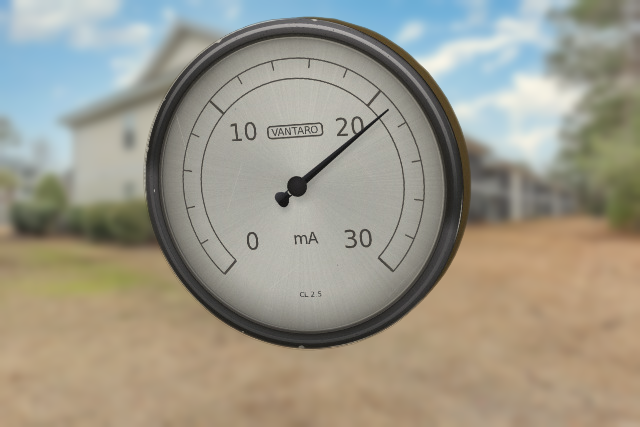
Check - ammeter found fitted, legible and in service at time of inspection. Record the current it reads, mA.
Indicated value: 21 mA
